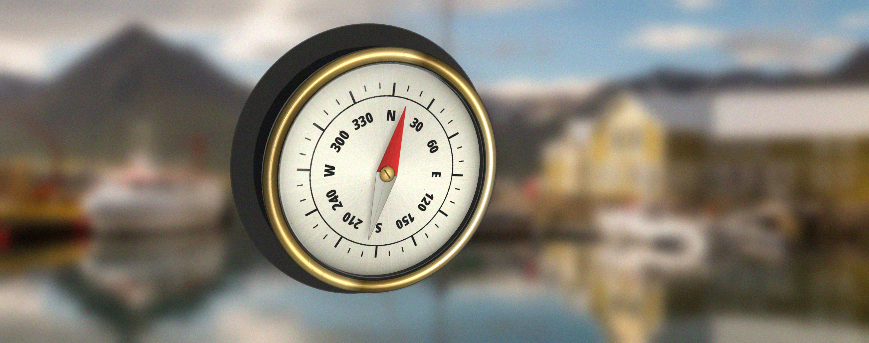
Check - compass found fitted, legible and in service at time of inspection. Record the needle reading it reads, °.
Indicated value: 10 °
